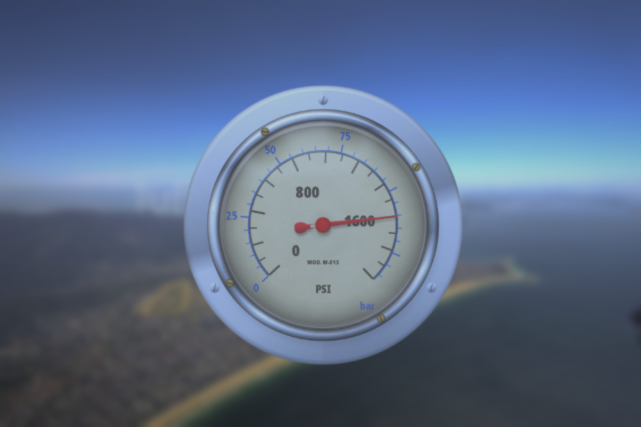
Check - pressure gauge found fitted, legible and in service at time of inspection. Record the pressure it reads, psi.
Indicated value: 1600 psi
